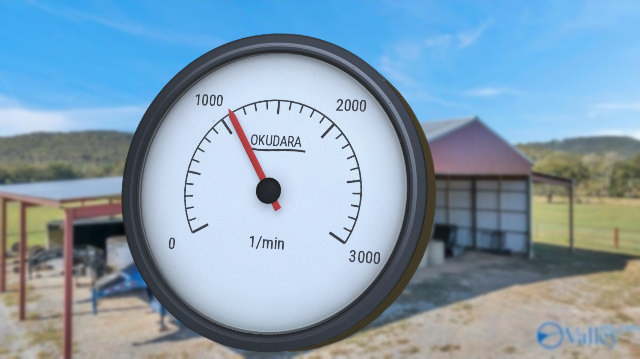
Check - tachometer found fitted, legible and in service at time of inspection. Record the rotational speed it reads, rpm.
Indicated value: 1100 rpm
